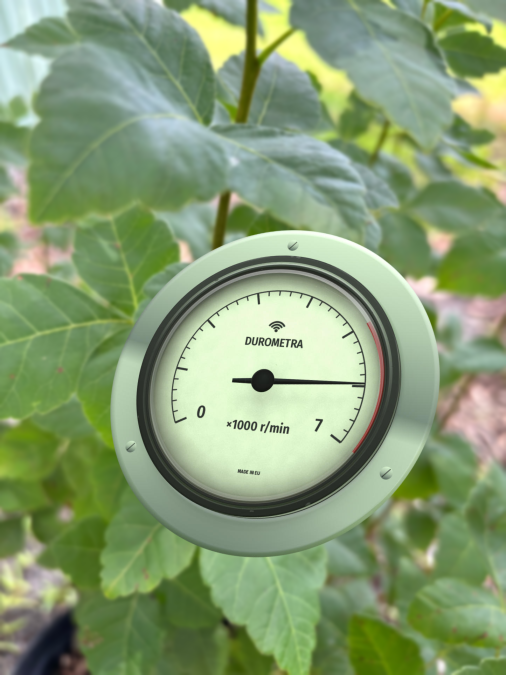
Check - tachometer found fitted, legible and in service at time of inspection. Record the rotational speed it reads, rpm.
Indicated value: 6000 rpm
